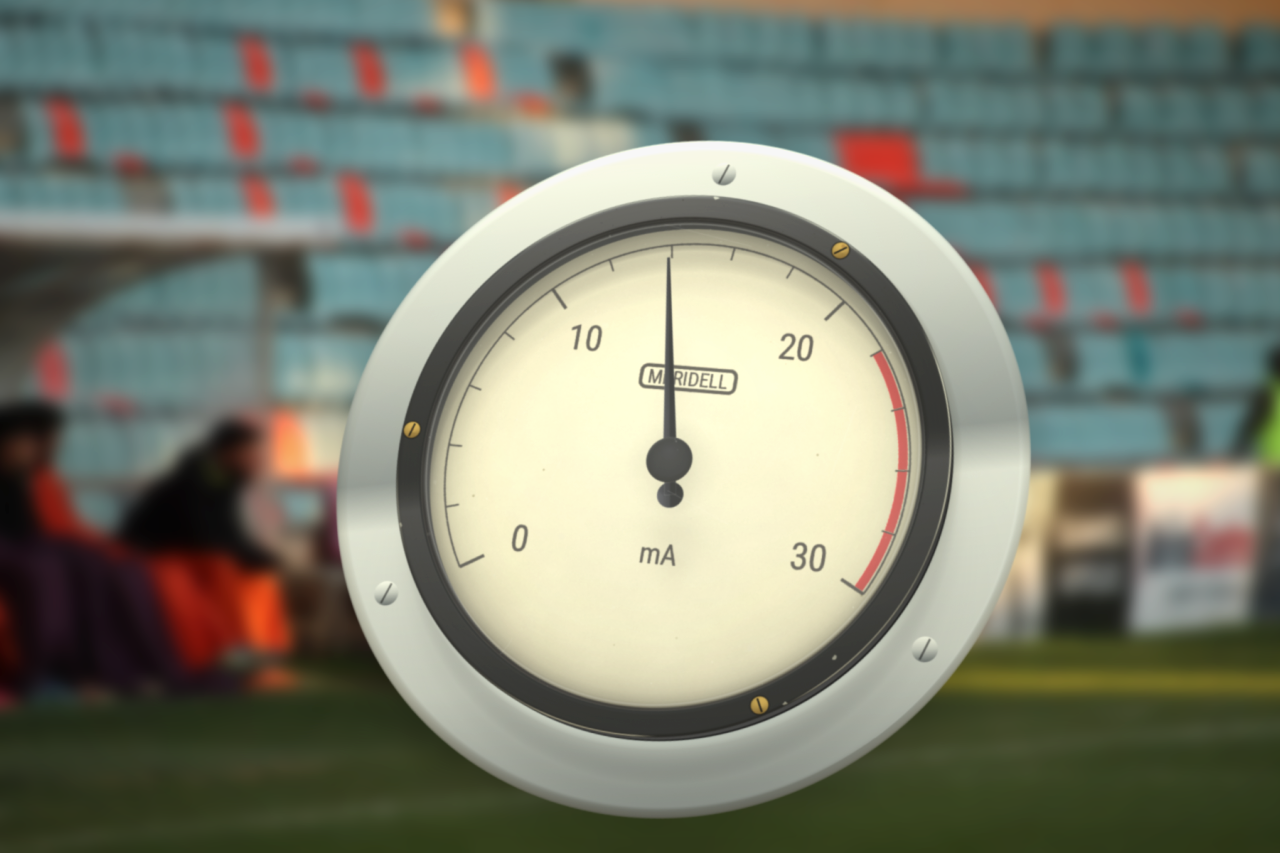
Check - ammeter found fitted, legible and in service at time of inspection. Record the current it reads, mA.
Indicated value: 14 mA
